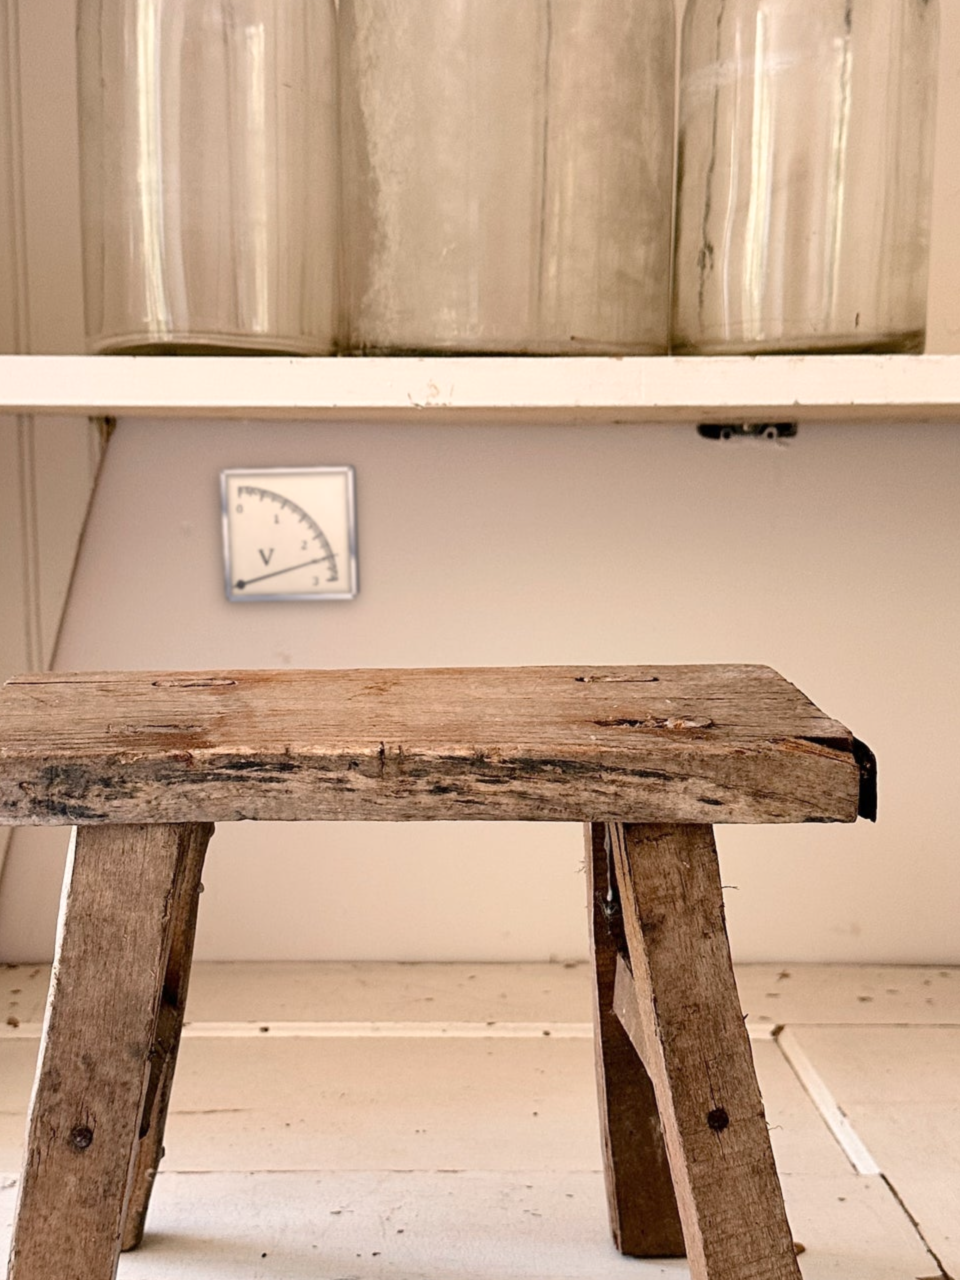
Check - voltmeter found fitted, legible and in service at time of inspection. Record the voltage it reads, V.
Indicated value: 2.5 V
